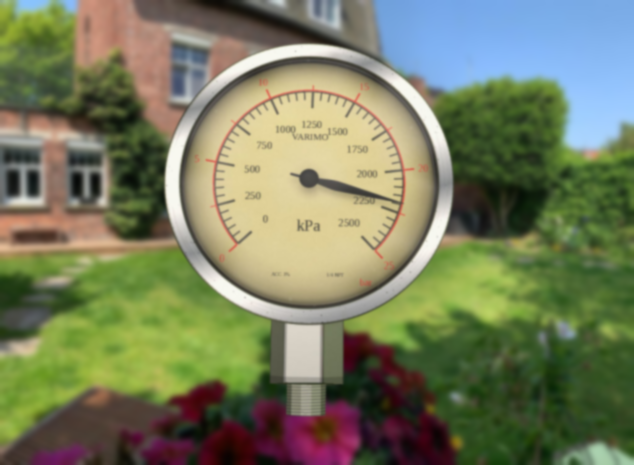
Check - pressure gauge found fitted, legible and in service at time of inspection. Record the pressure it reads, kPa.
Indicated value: 2200 kPa
